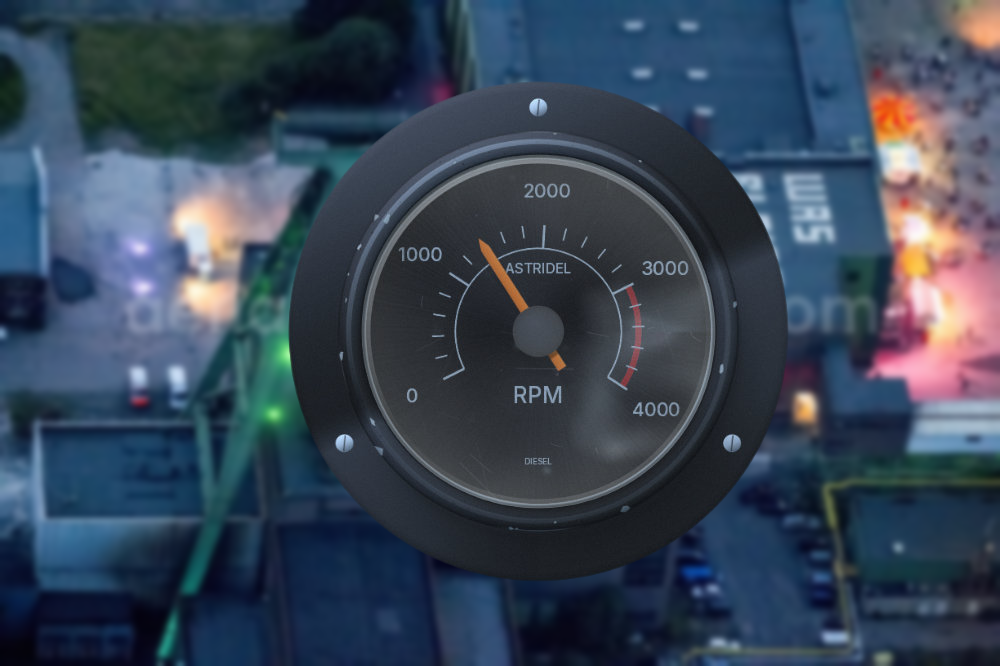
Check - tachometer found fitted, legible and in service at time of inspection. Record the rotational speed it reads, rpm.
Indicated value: 1400 rpm
